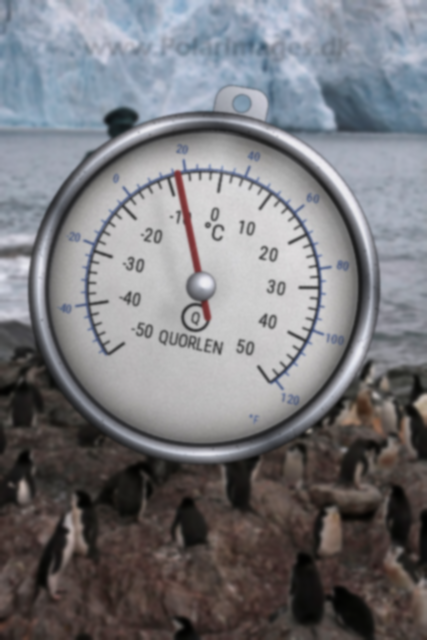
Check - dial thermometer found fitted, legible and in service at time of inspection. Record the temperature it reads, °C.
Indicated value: -8 °C
